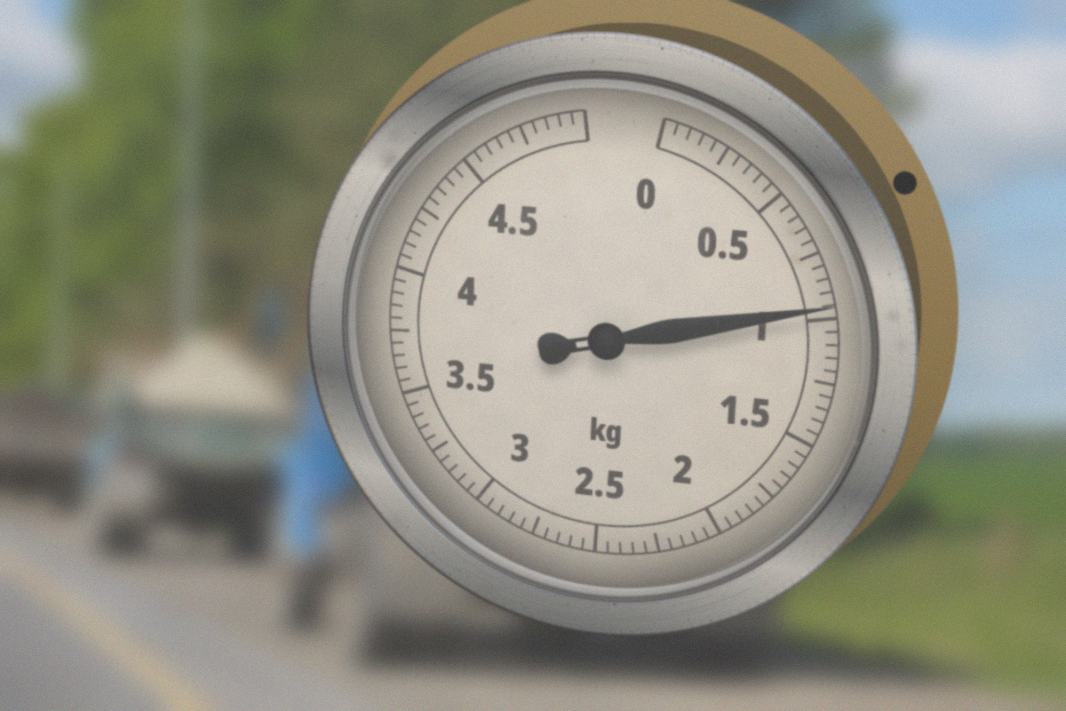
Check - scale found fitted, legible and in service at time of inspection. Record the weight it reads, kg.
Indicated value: 0.95 kg
